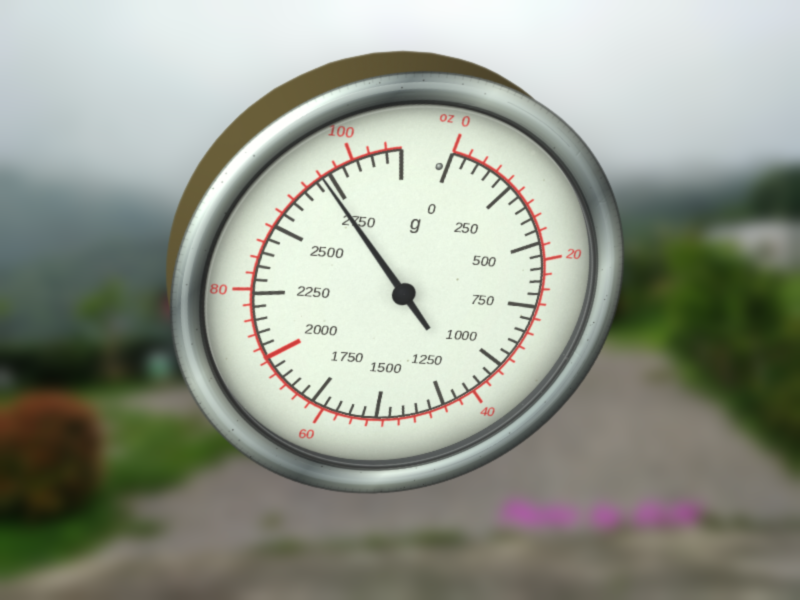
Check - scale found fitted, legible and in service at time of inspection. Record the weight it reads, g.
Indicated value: 2725 g
